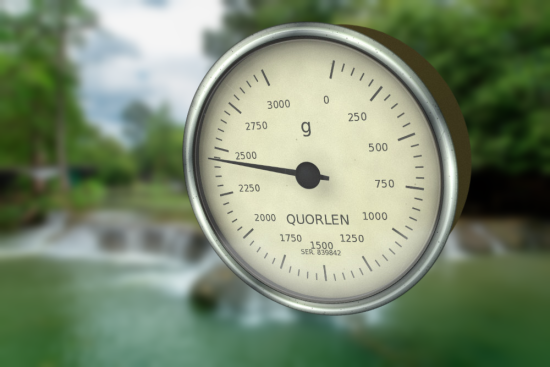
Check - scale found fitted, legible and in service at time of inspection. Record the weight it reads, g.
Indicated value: 2450 g
